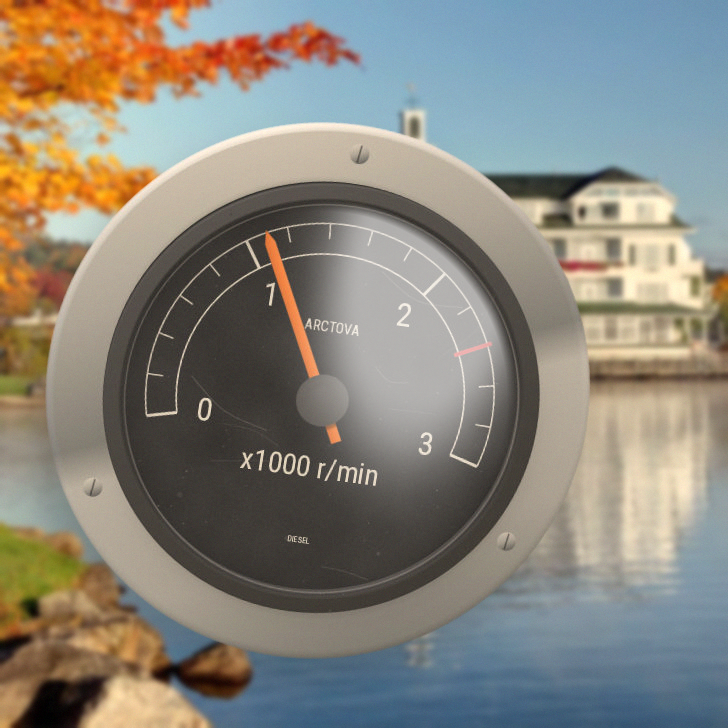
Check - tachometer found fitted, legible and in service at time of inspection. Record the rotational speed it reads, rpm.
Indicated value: 1100 rpm
